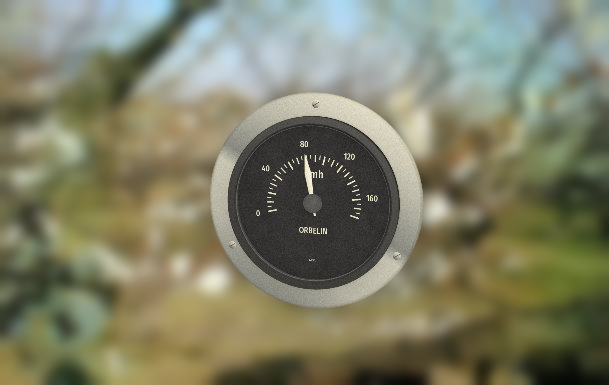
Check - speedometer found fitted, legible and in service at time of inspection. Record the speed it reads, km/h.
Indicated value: 80 km/h
